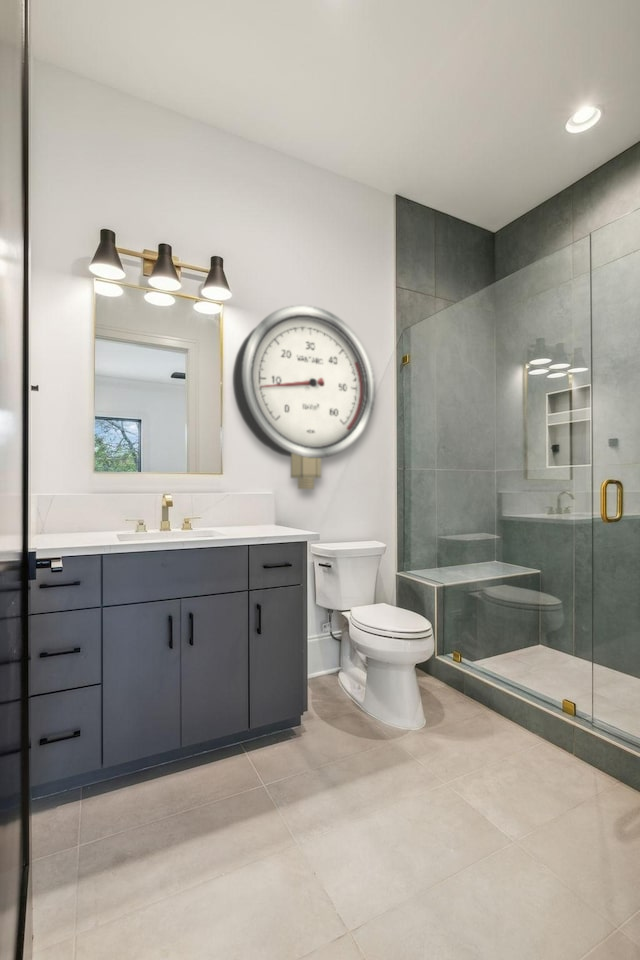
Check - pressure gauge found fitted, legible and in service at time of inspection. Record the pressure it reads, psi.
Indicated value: 8 psi
